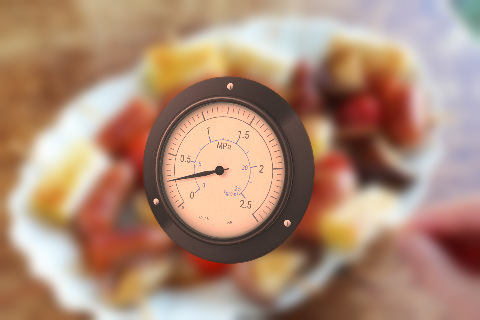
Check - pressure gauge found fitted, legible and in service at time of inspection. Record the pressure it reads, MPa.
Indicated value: 0.25 MPa
